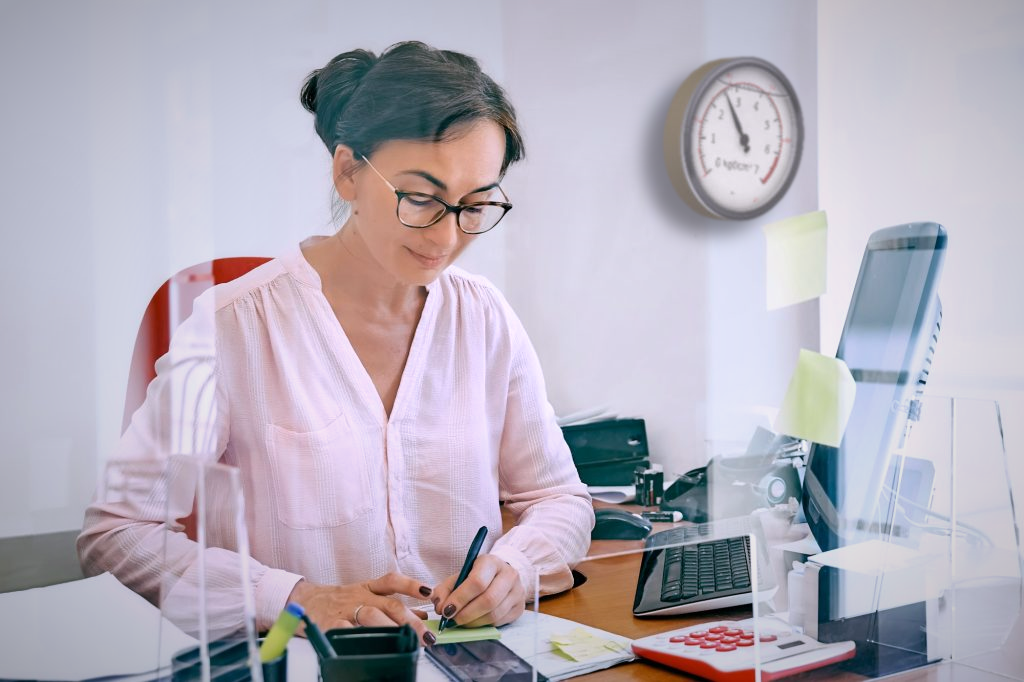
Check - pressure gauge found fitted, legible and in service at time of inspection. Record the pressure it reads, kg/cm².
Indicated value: 2.5 kg/cm²
